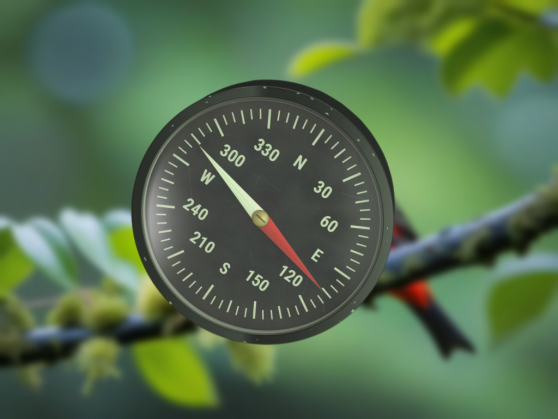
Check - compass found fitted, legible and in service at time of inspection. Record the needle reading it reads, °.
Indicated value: 105 °
